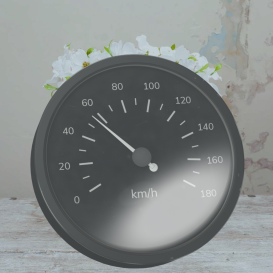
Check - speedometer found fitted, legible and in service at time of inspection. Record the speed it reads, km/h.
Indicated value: 55 km/h
